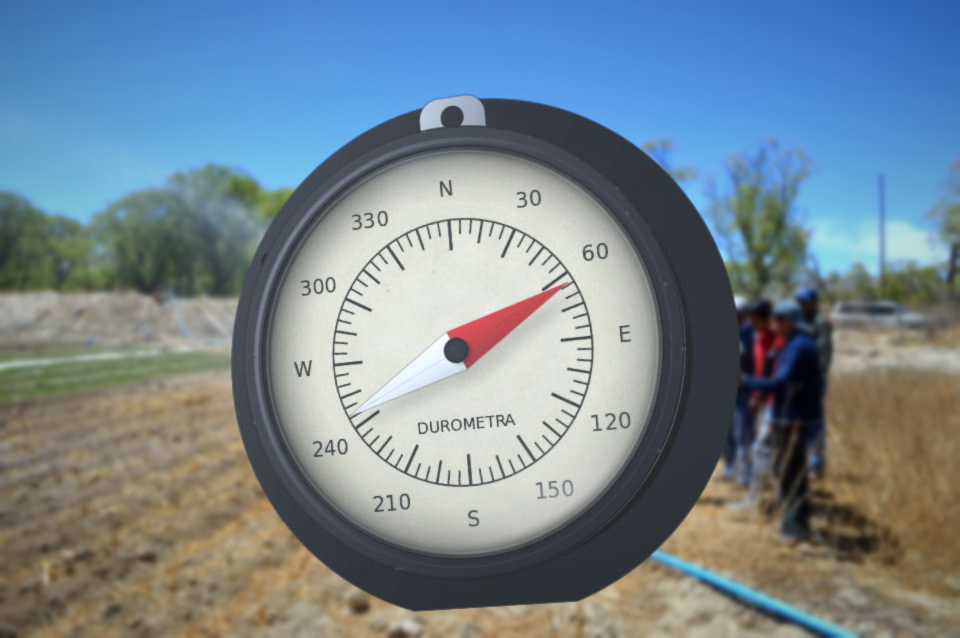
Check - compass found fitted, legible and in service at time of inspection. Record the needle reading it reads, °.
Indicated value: 65 °
